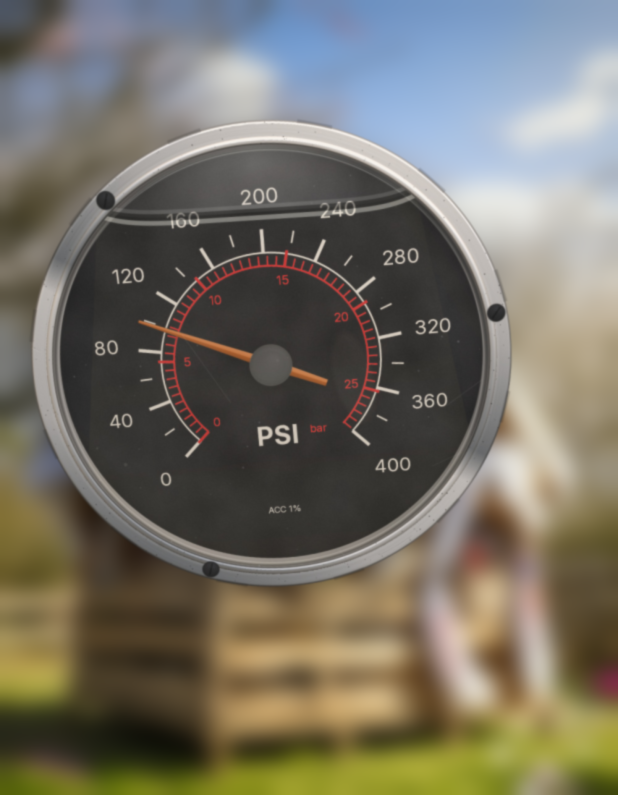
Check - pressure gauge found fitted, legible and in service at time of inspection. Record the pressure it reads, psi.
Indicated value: 100 psi
